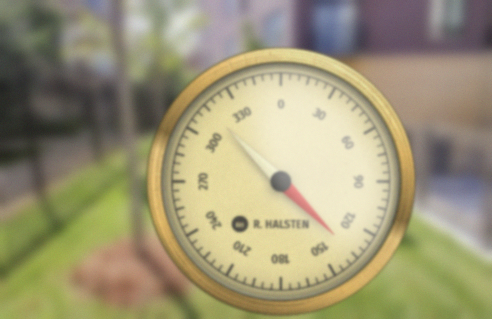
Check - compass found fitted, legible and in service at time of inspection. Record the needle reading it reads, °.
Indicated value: 135 °
